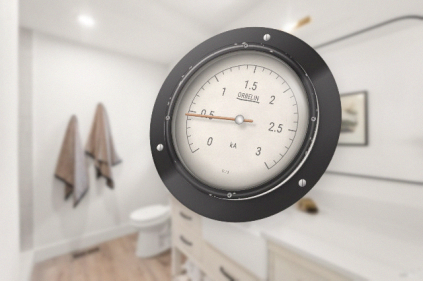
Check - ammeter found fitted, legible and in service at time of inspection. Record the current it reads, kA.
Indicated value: 0.45 kA
